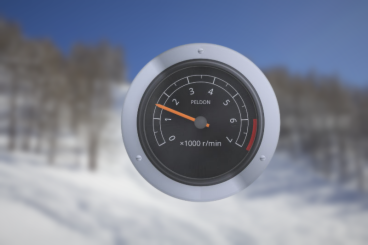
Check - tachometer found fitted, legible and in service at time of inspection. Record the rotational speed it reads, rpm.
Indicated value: 1500 rpm
